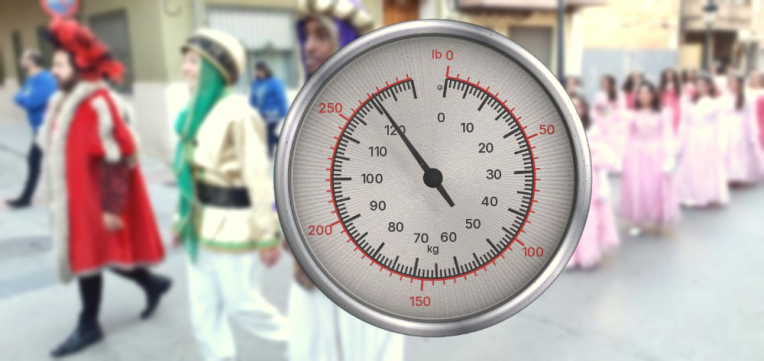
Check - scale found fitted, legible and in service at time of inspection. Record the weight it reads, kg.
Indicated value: 121 kg
